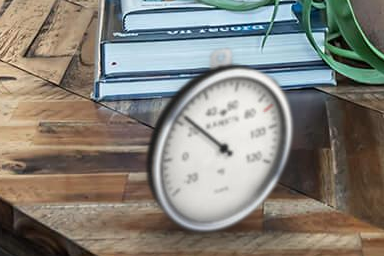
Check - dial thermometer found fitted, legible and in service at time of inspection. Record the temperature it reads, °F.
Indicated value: 24 °F
